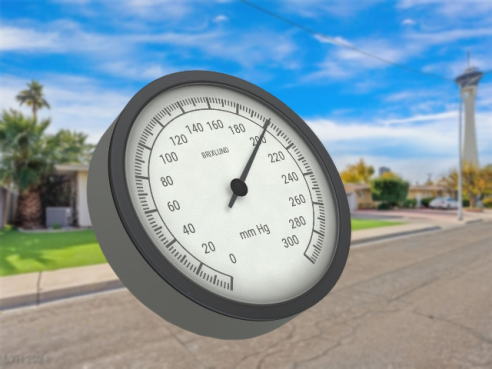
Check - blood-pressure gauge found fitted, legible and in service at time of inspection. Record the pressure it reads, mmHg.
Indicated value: 200 mmHg
